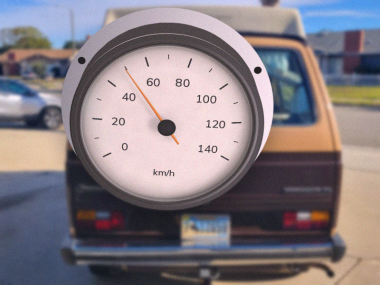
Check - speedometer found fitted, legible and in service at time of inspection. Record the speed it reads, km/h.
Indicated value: 50 km/h
